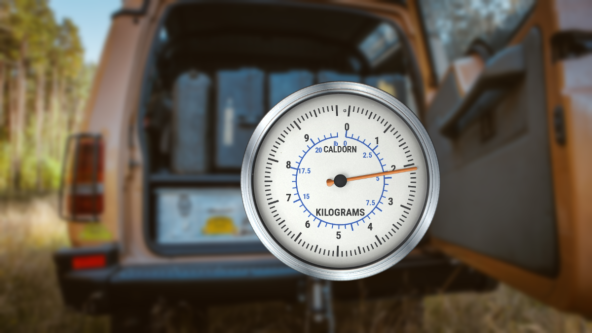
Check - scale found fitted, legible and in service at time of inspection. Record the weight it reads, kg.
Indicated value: 2.1 kg
